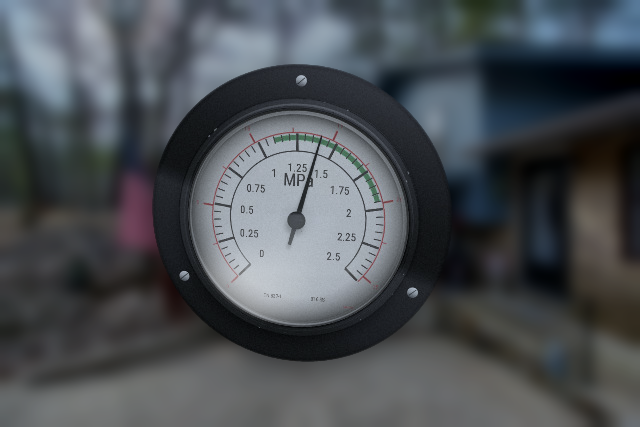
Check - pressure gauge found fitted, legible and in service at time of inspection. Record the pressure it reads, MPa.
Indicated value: 1.4 MPa
